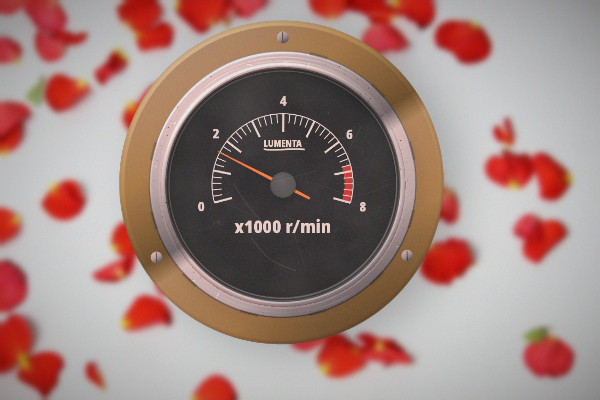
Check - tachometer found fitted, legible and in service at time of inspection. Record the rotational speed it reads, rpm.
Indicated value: 1600 rpm
